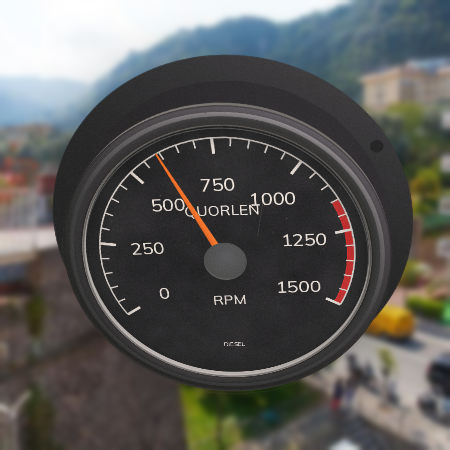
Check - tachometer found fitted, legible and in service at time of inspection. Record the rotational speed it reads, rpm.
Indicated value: 600 rpm
